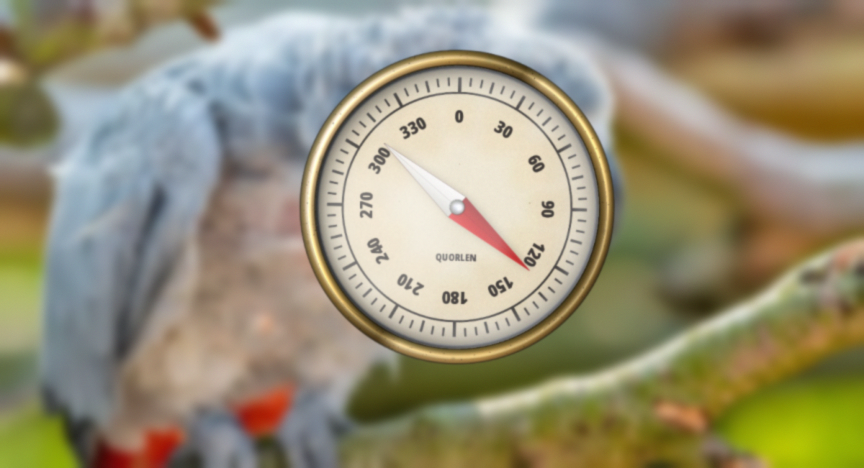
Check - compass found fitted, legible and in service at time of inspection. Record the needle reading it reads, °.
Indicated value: 130 °
